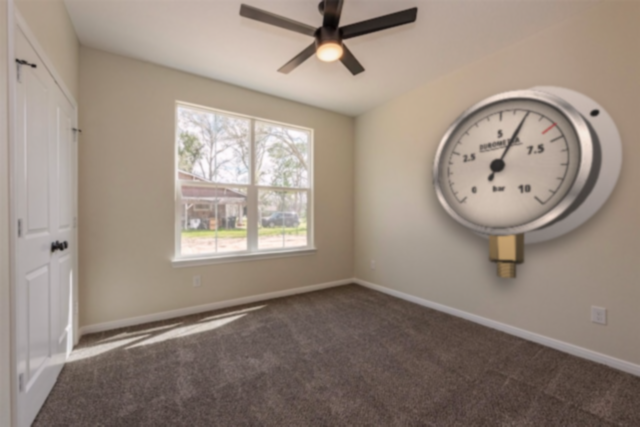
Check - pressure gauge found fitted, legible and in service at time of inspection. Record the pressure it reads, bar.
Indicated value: 6 bar
